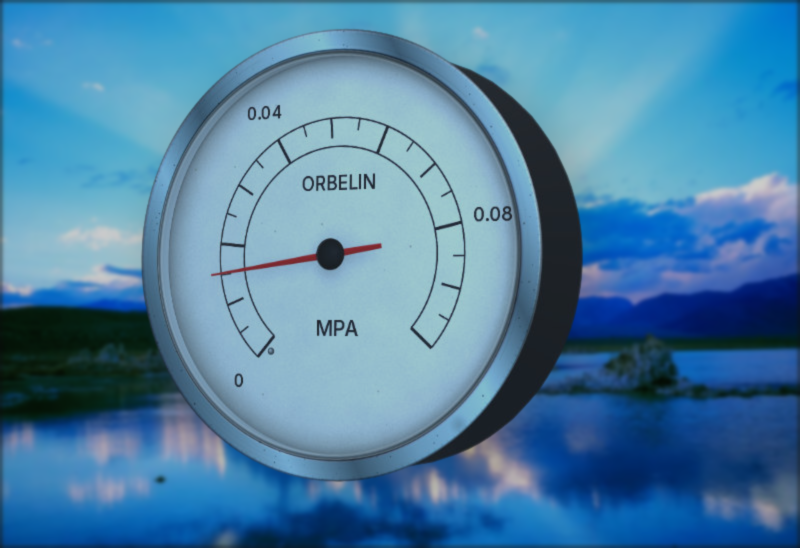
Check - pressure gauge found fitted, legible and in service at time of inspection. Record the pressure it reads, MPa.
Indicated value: 0.015 MPa
